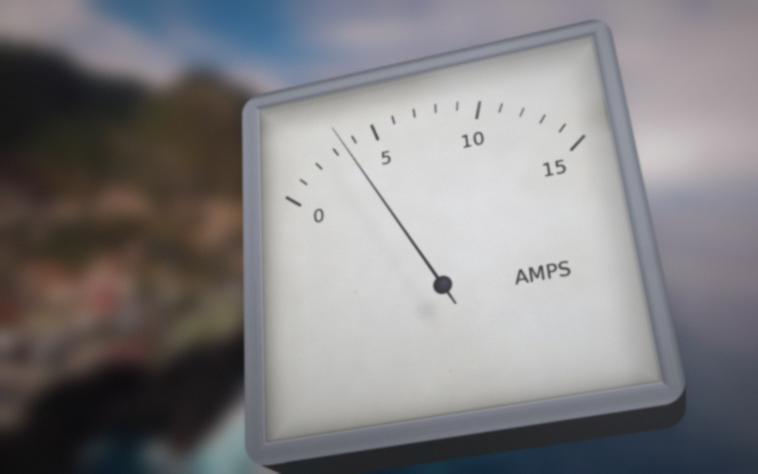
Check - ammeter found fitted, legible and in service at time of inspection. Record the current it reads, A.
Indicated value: 3.5 A
